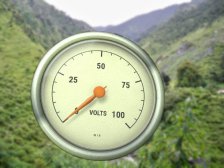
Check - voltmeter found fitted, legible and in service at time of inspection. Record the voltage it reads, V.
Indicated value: 0 V
